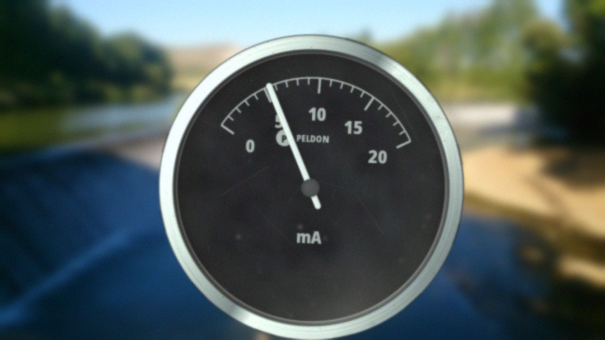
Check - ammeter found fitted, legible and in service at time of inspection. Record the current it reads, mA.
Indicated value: 5.5 mA
